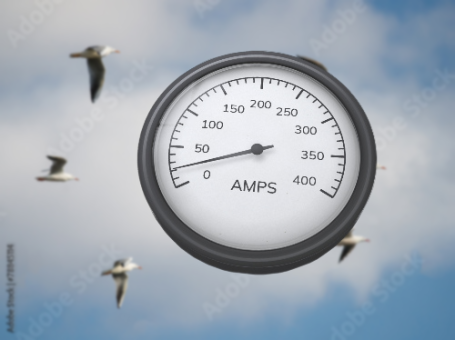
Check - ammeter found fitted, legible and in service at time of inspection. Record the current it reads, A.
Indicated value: 20 A
